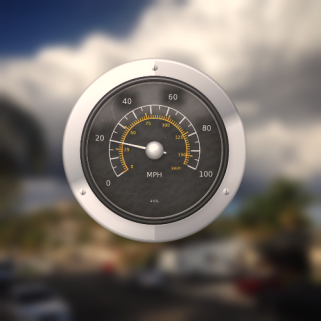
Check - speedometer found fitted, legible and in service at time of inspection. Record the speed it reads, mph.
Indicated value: 20 mph
